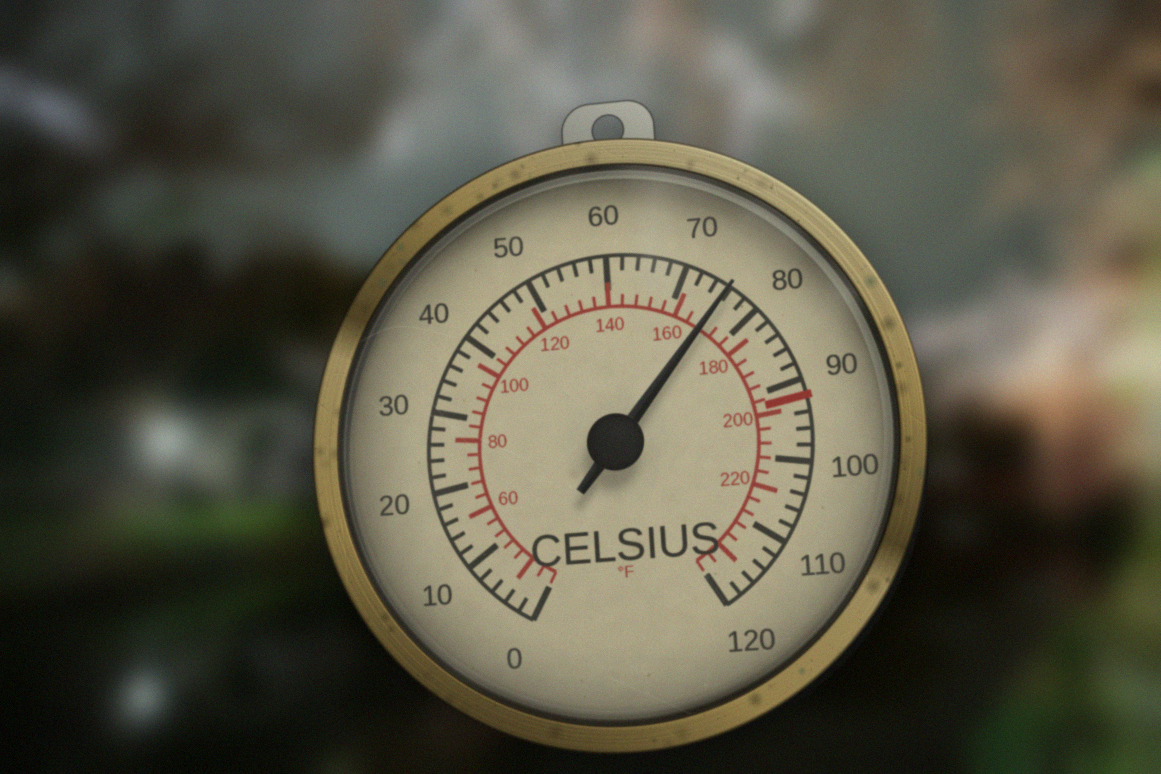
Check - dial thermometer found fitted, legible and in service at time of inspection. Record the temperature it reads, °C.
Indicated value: 76 °C
